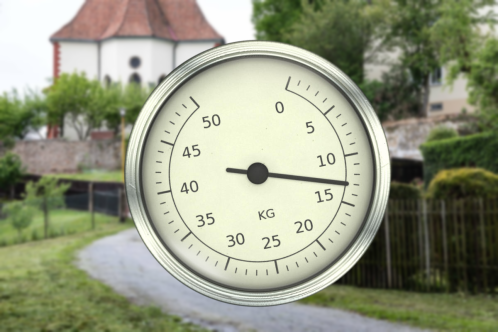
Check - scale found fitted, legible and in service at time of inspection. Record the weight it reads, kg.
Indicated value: 13 kg
